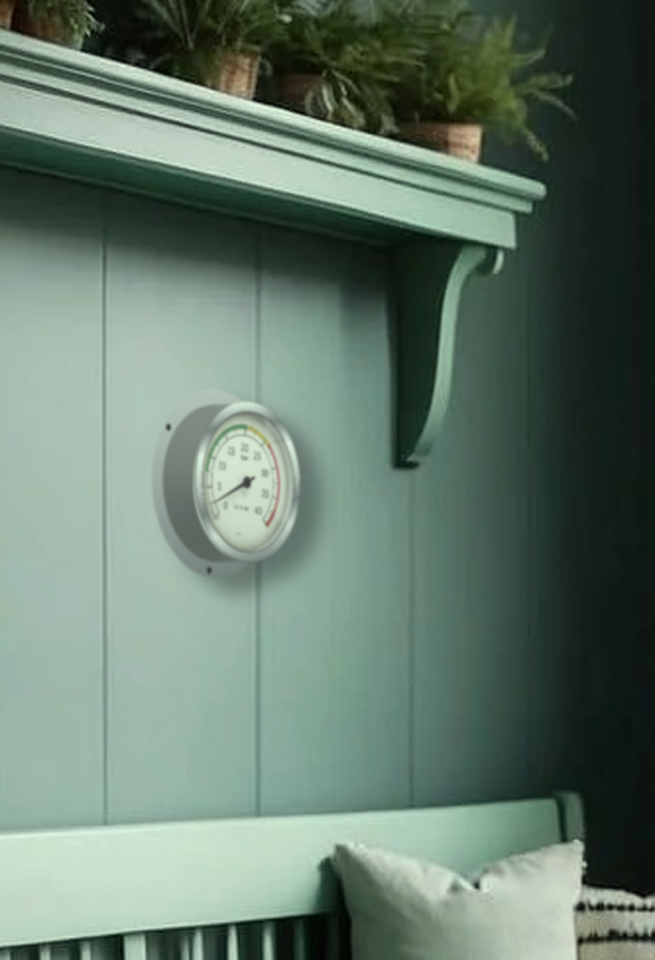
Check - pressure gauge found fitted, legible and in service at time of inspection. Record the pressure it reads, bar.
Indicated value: 2.5 bar
